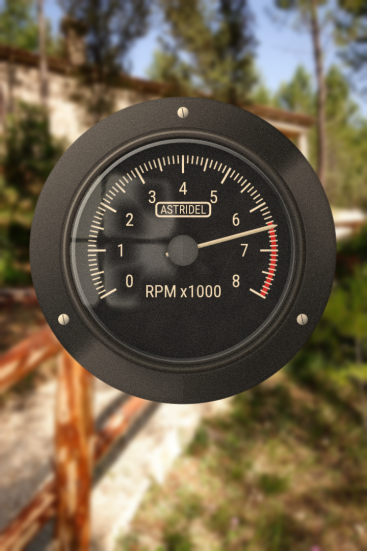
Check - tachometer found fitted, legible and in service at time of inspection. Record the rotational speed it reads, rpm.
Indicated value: 6500 rpm
